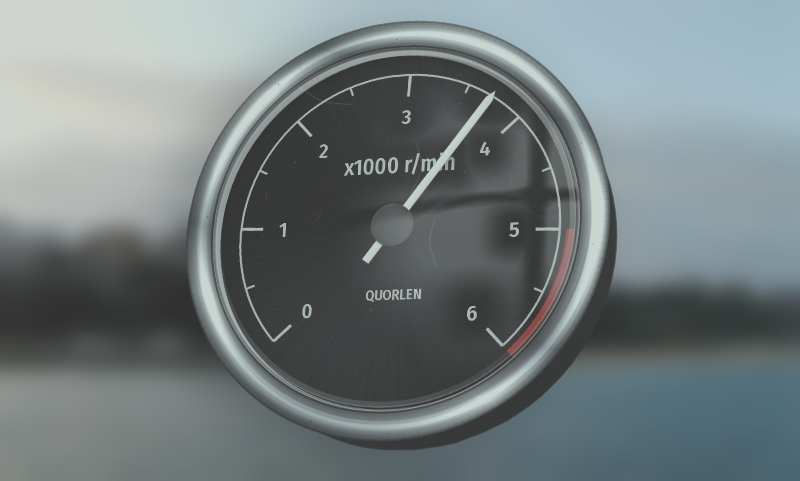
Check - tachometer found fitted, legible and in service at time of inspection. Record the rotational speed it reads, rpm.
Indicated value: 3750 rpm
